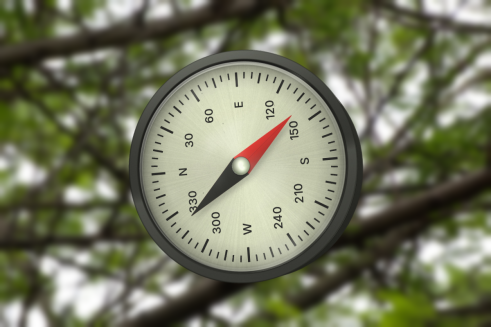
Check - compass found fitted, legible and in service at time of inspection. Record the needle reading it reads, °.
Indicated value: 140 °
